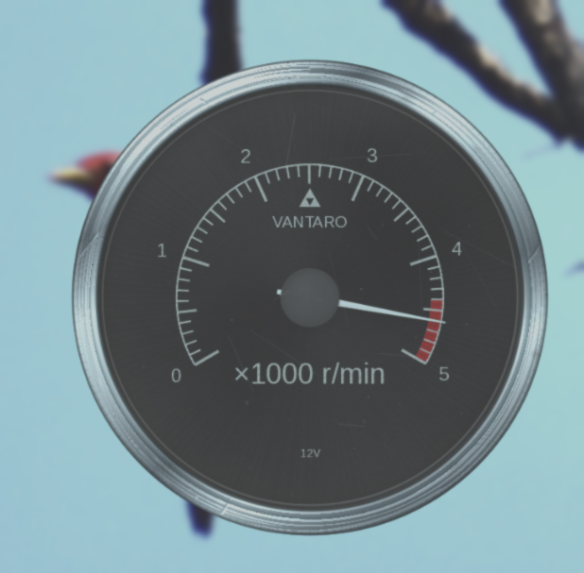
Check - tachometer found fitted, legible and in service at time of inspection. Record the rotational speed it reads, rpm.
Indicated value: 4600 rpm
